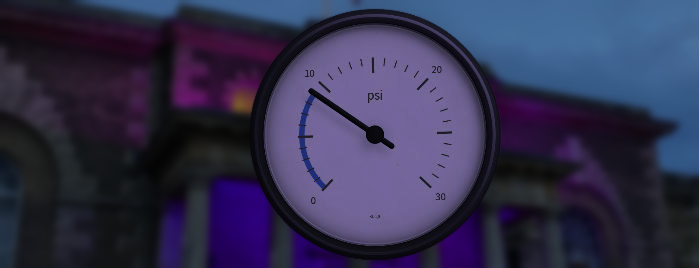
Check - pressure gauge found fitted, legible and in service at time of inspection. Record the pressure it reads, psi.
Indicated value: 9 psi
